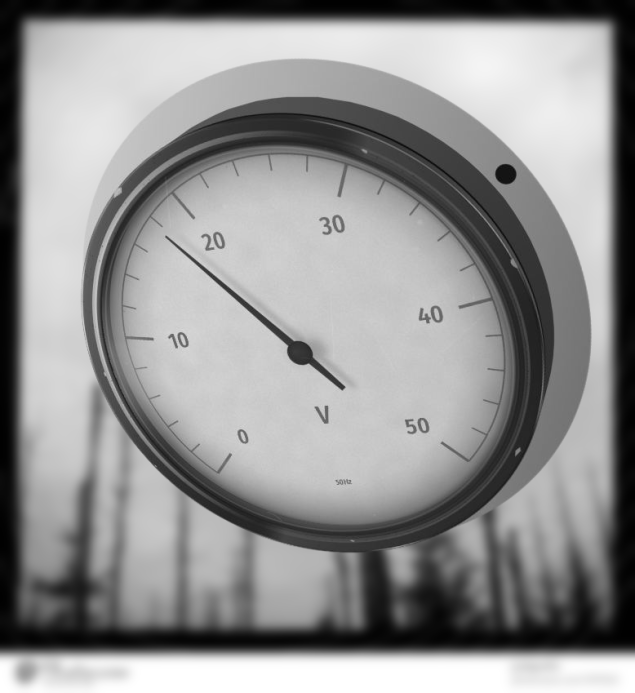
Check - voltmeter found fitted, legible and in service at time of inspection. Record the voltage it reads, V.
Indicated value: 18 V
